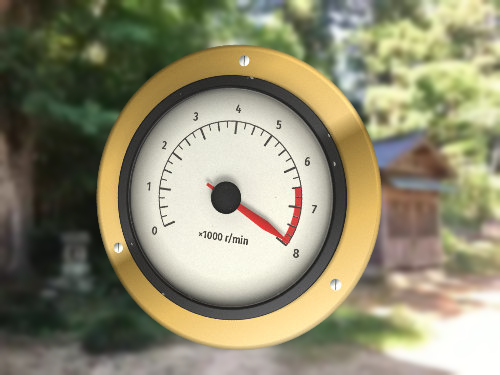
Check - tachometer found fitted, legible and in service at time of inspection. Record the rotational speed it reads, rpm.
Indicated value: 7875 rpm
